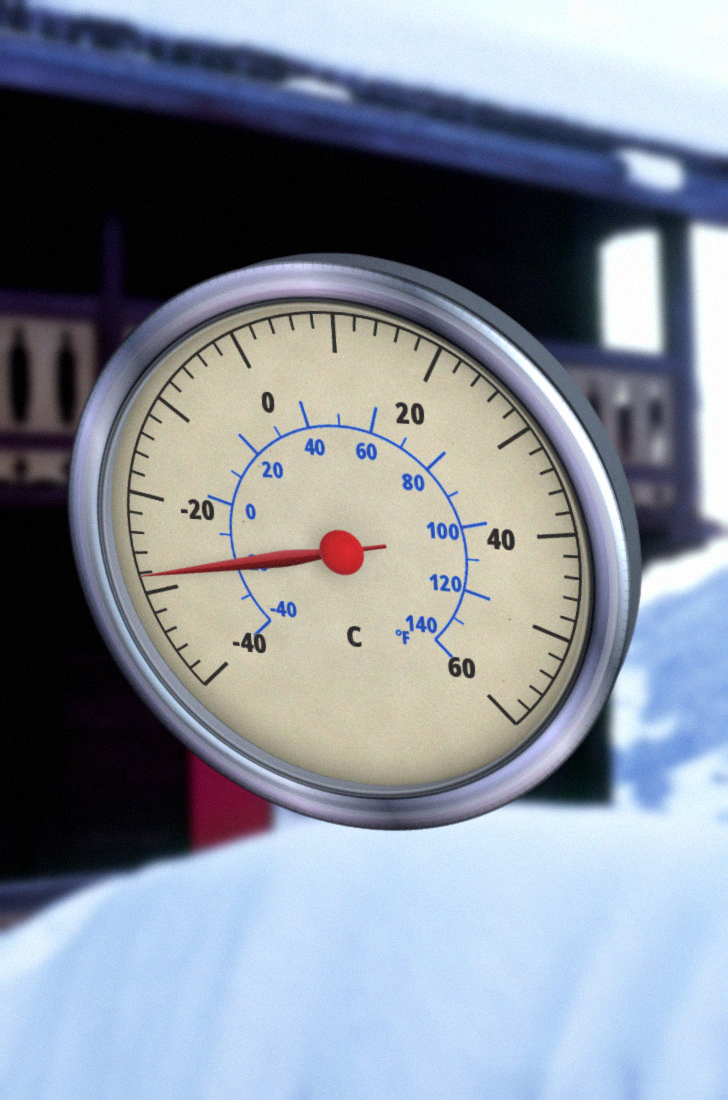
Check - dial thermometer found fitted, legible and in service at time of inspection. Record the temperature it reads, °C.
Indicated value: -28 °C
